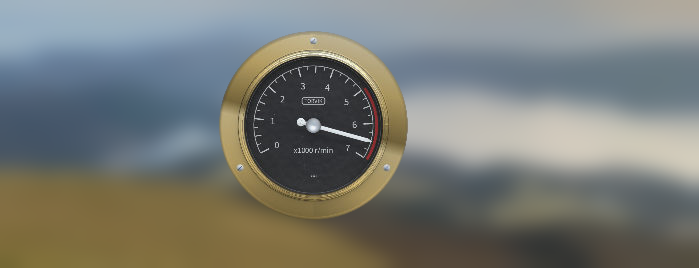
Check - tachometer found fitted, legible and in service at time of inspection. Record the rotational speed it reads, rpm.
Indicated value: 6500 rpm
